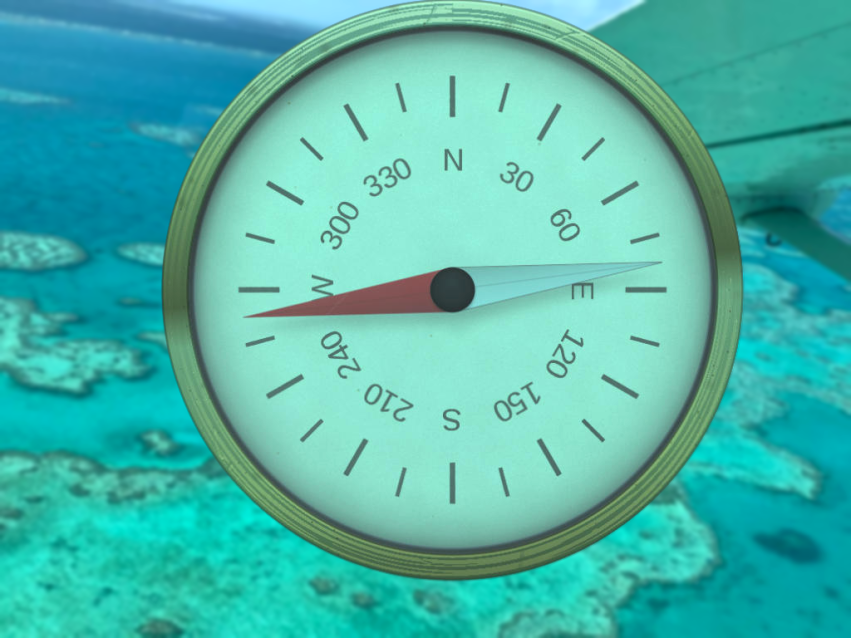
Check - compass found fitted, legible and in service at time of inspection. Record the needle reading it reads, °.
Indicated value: 262.5 °
